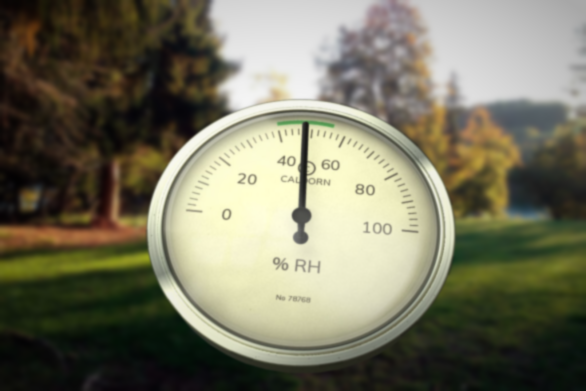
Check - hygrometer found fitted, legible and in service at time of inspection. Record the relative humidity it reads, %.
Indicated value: 48 %
